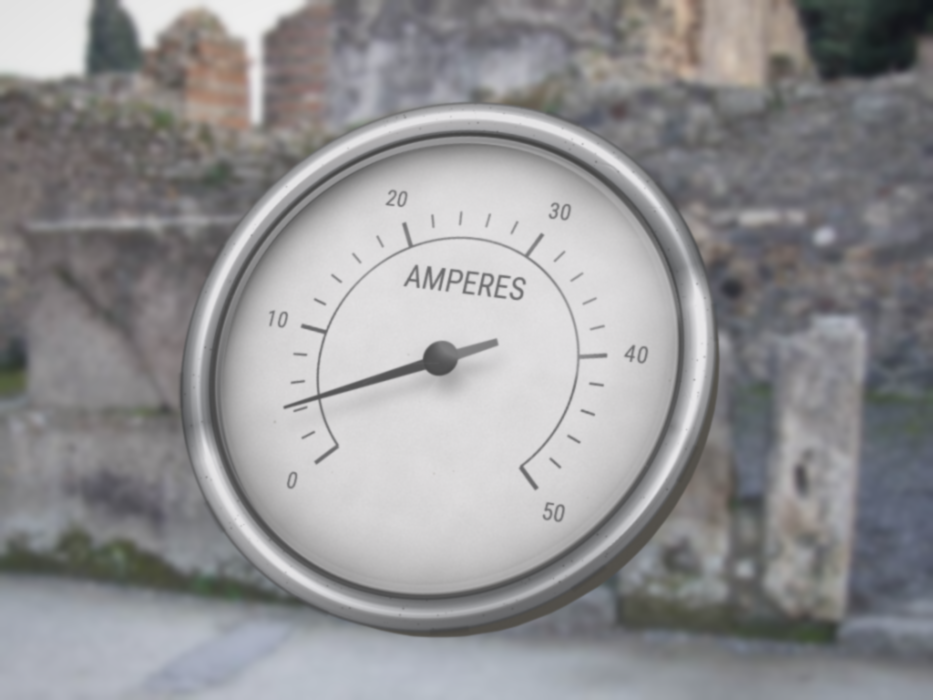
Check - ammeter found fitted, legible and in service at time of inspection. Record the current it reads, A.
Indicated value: 4 A
